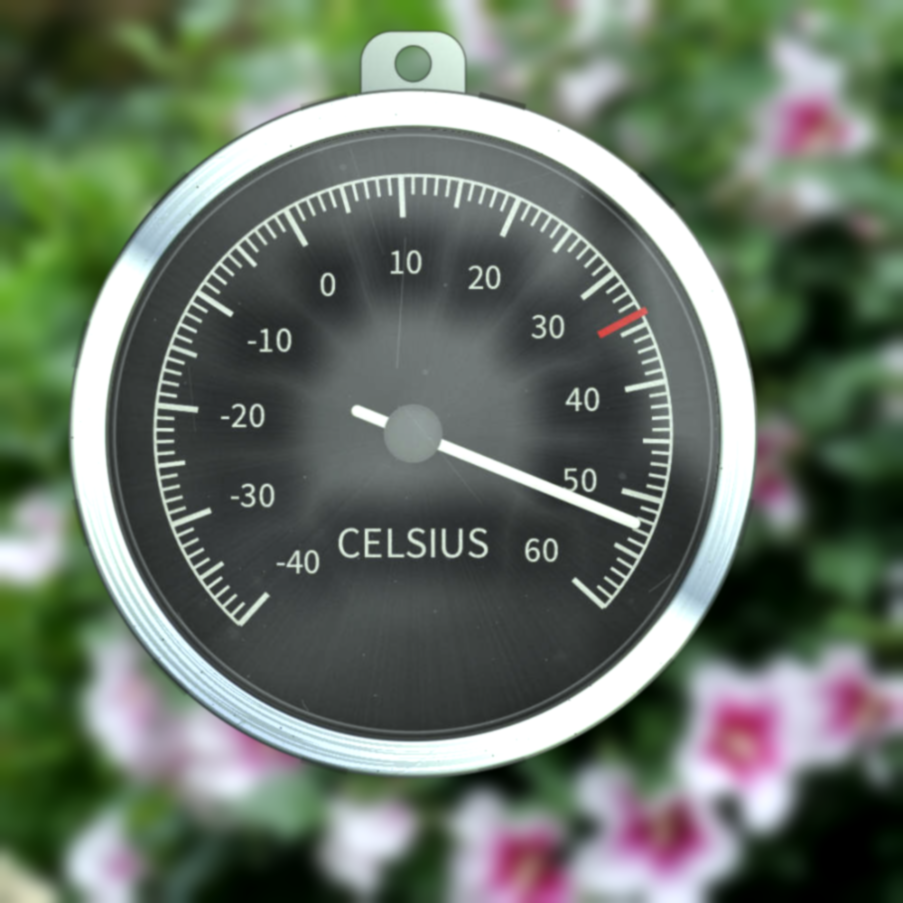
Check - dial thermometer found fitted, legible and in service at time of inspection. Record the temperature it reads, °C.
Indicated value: 52.5 °C
